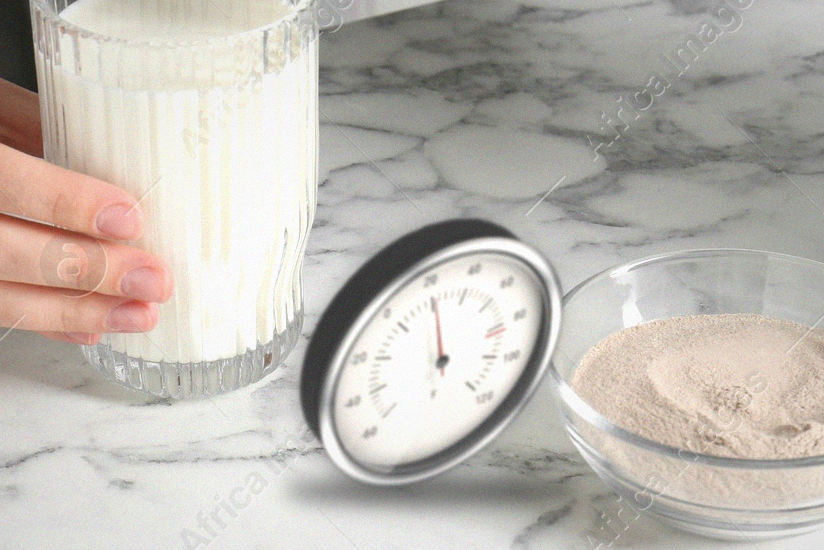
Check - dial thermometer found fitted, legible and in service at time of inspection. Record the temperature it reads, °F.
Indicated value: 20 °F
